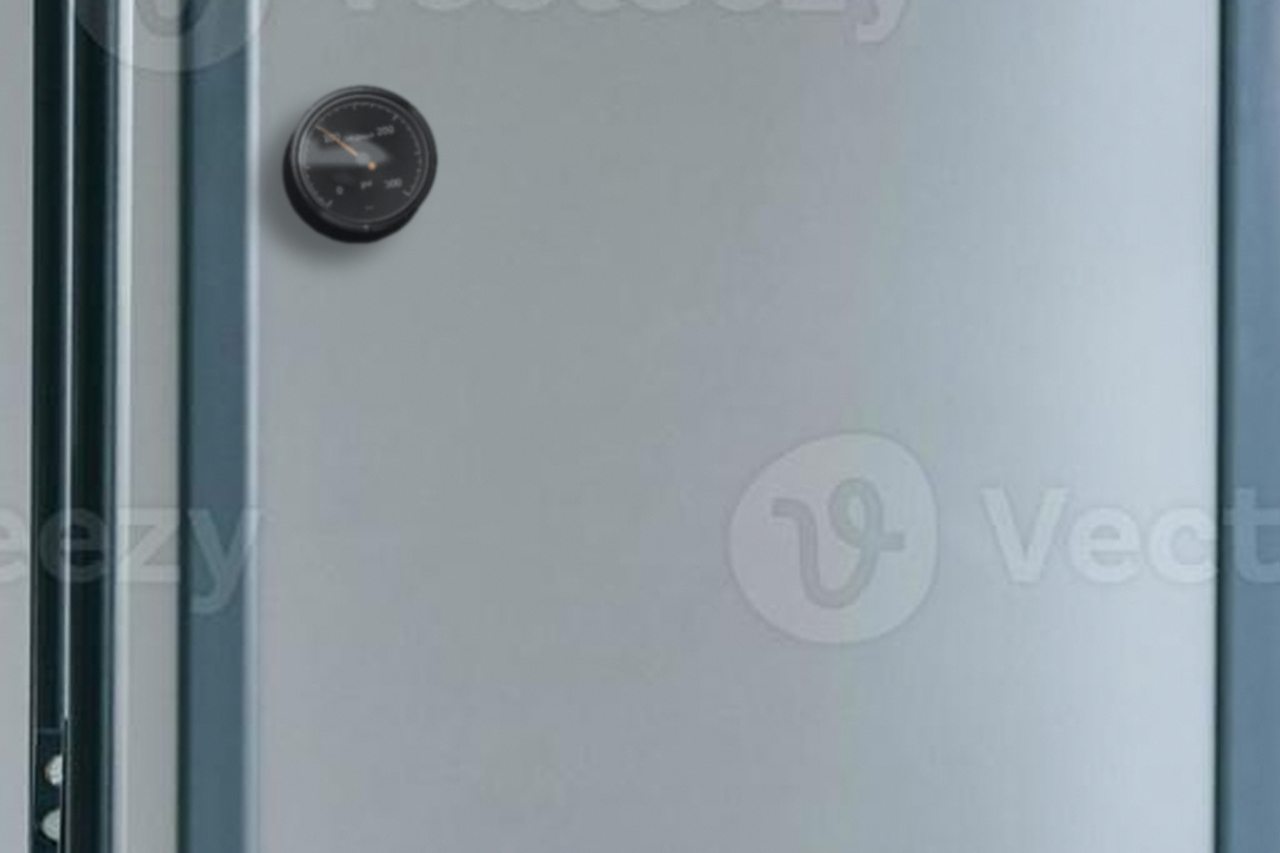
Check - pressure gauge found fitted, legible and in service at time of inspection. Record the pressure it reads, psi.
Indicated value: 100 psi
